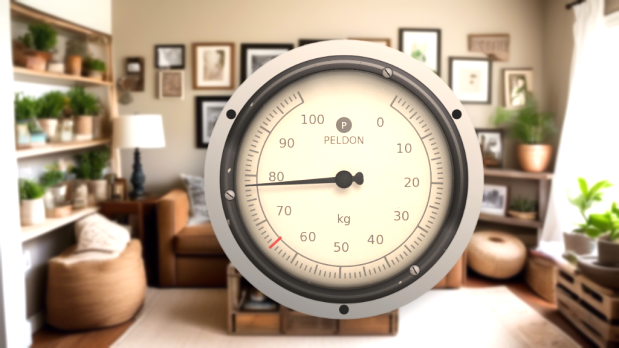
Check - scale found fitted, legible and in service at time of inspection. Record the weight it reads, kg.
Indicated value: 78 kg
